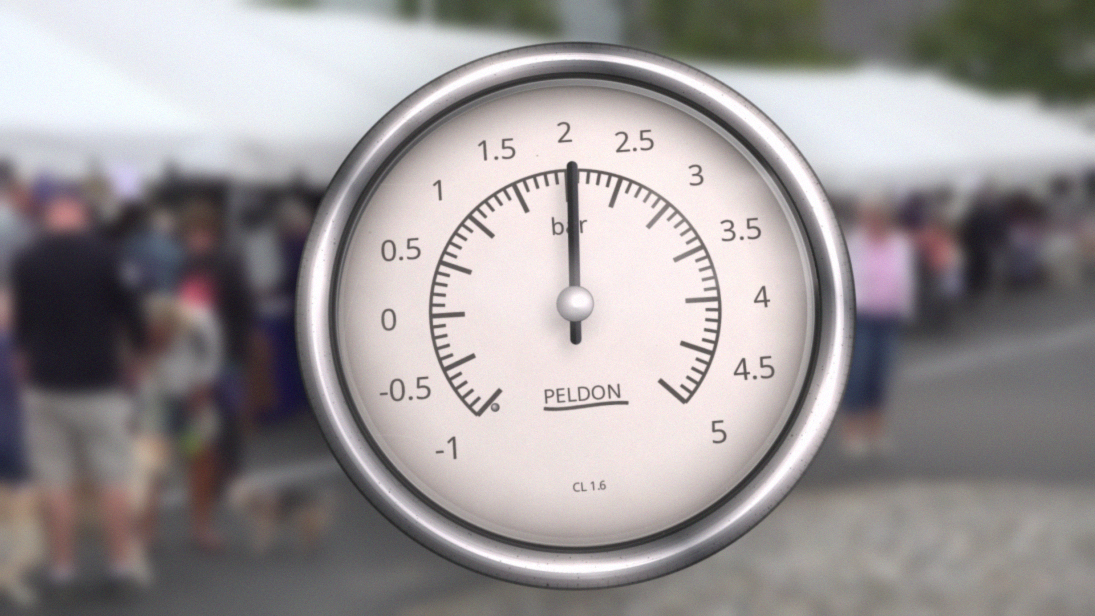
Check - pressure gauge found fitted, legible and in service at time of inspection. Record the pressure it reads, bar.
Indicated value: 2.05 bar
